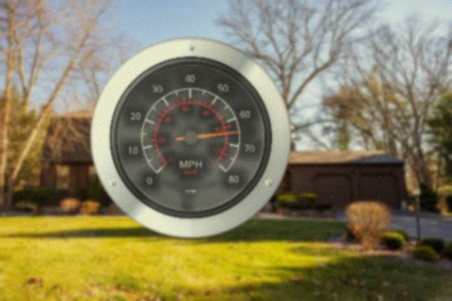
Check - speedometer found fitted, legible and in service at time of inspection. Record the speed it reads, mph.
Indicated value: 65 mph
